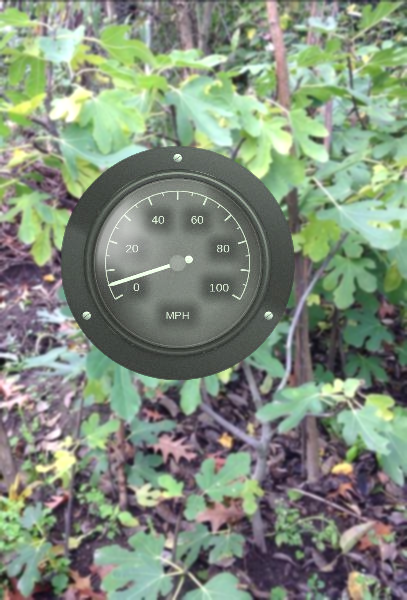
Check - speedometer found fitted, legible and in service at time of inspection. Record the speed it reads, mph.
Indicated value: 5 mph
